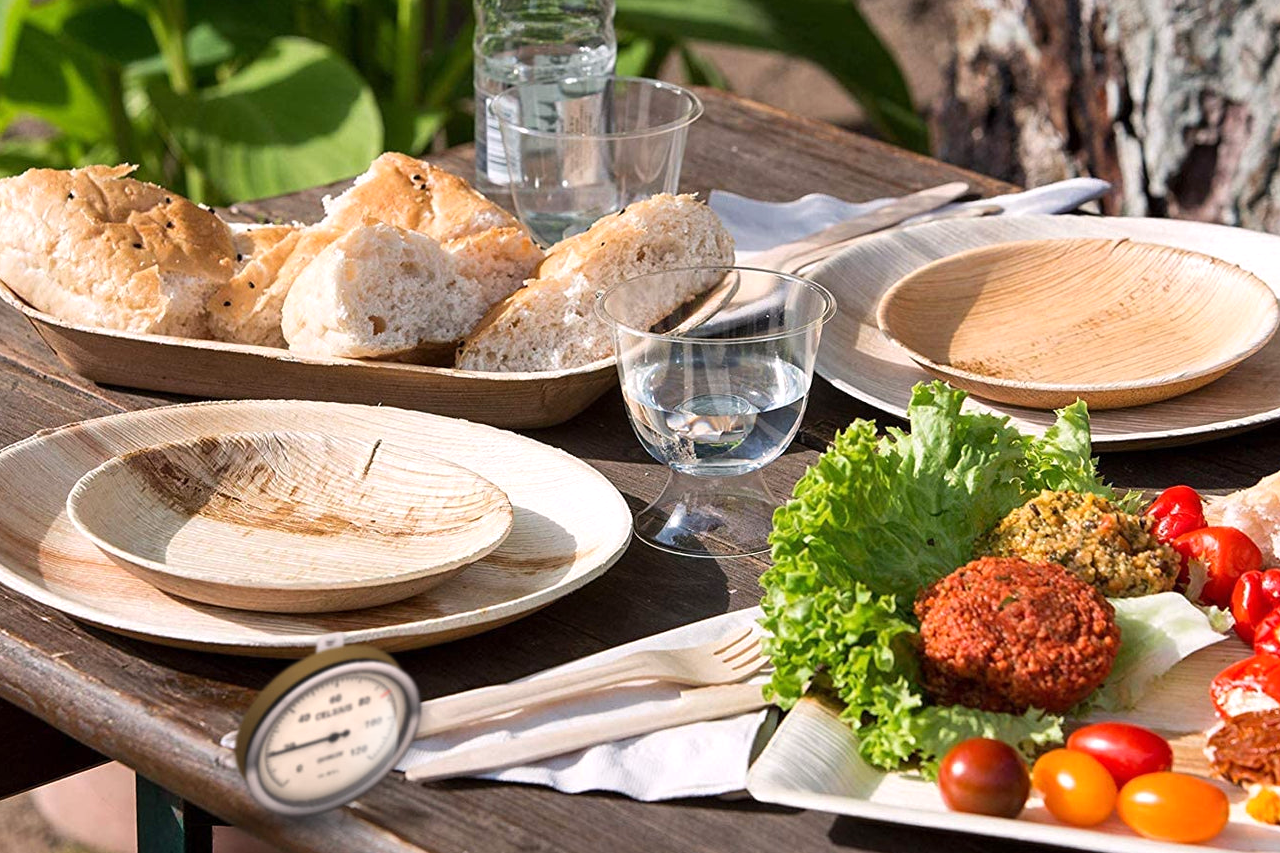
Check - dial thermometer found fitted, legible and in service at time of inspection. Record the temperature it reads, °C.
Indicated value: 20 °C
